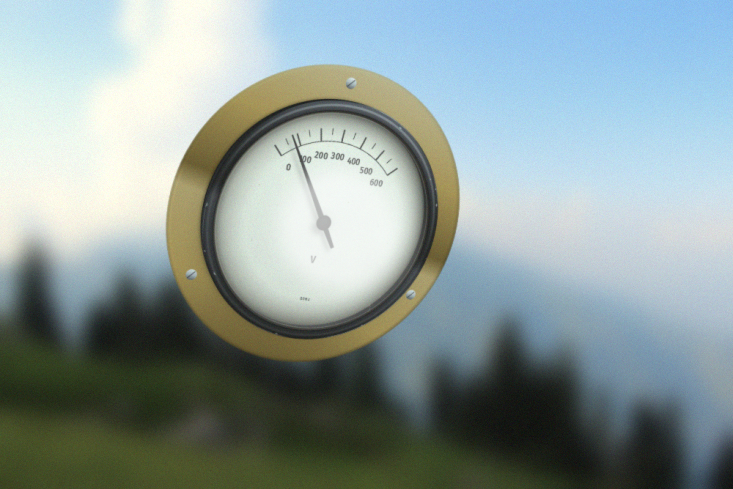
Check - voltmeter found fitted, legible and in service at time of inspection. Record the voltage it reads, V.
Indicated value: 75 V
